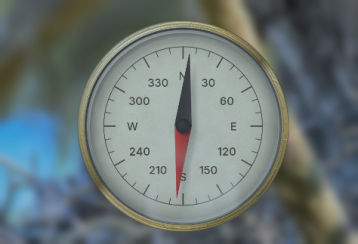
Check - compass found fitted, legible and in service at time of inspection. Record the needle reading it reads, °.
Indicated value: 185 °
